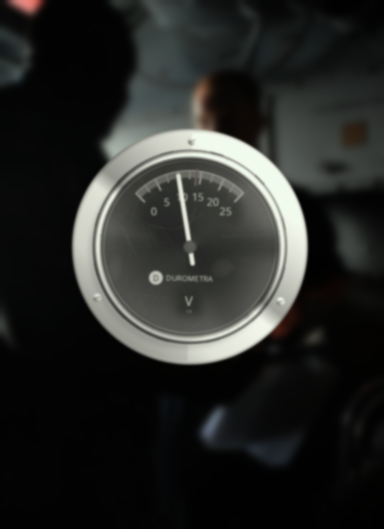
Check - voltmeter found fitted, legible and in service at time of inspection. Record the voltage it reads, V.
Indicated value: 10 V
